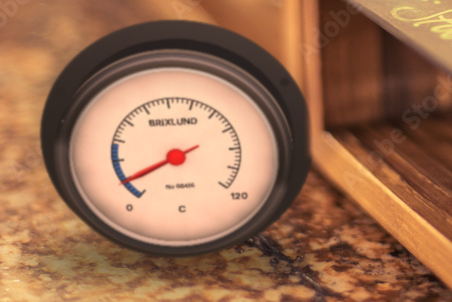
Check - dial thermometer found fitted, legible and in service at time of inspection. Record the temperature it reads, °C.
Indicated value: 10 °C
